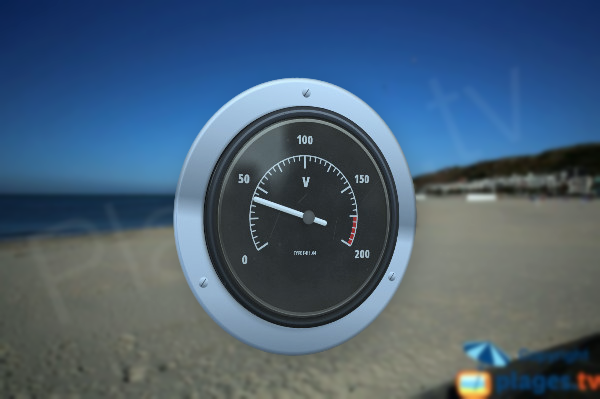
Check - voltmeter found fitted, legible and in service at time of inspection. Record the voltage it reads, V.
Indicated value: 40 V
